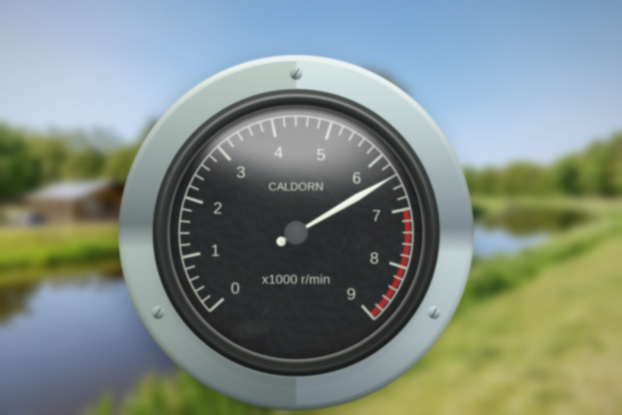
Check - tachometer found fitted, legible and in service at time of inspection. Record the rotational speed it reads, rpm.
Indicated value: 6400 rpm
